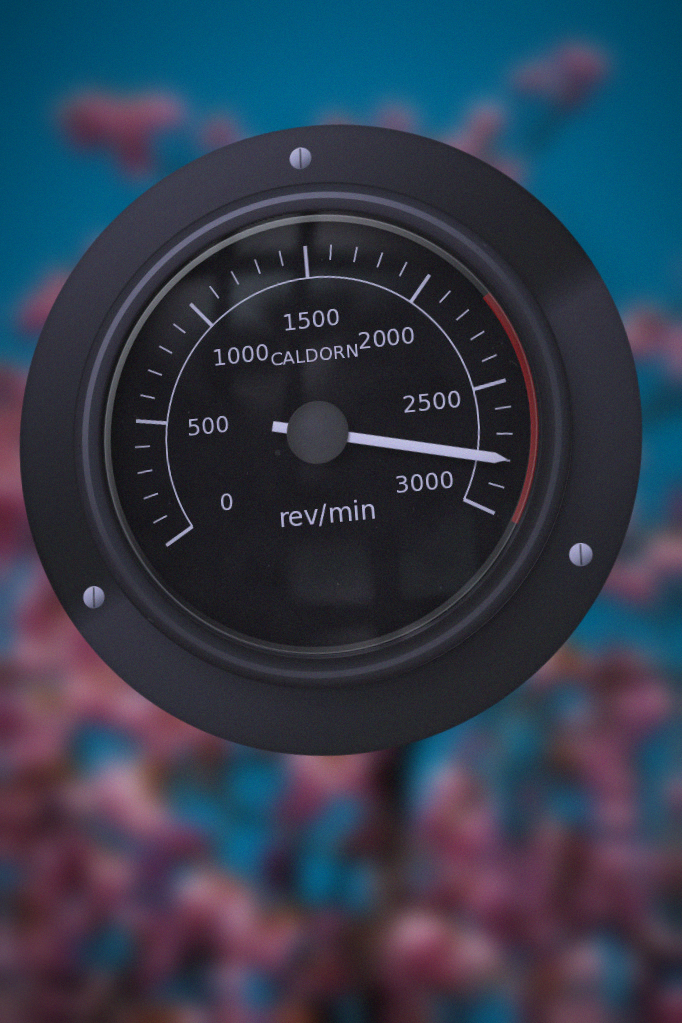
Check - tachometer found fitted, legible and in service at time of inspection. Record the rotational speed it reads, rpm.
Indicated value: 2800 rpm
